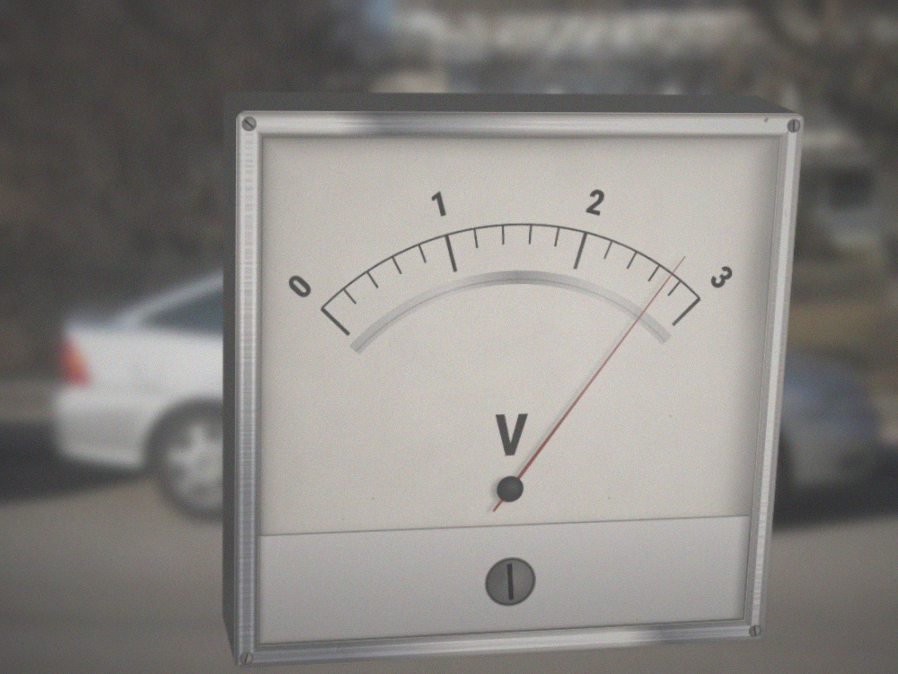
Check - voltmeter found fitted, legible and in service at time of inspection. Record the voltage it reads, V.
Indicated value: 2.7 V
